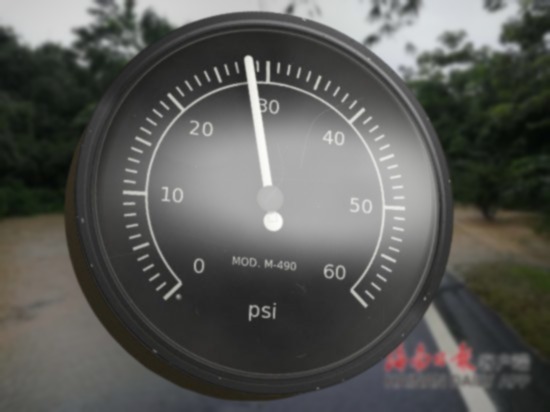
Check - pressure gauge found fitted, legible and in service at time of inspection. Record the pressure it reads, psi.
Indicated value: 28 psi
